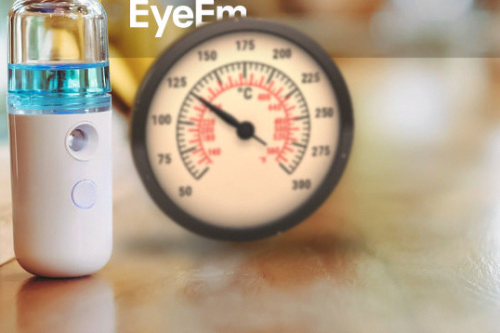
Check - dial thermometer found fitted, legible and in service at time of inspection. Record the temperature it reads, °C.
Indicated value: 125 °C
